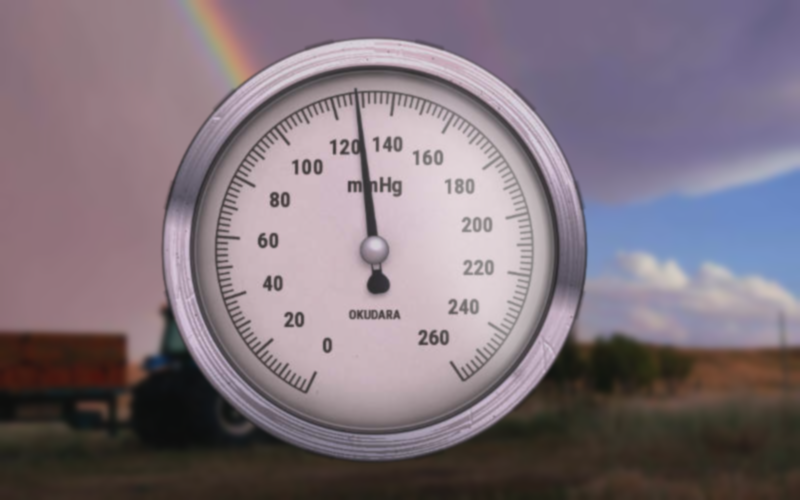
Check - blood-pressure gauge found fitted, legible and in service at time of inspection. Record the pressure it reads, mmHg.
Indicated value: 128 mmHg
